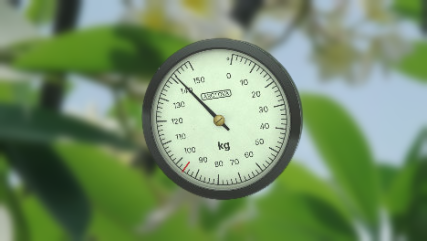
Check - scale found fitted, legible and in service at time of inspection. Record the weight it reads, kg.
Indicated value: 142 kg
